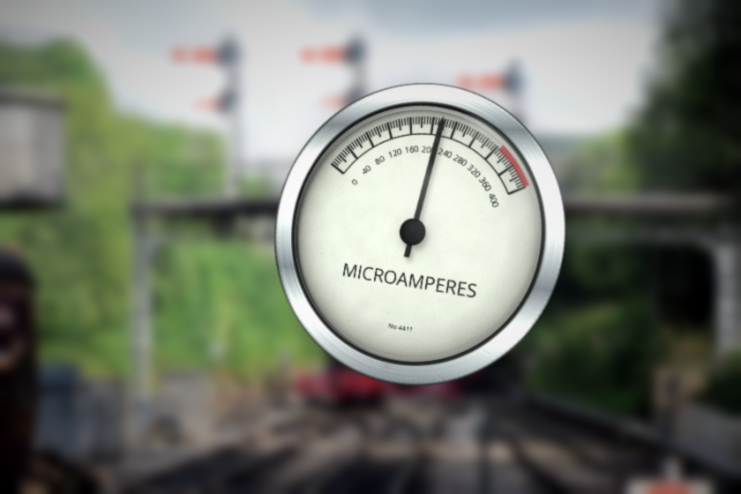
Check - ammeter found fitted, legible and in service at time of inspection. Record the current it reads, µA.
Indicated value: 220 µA
